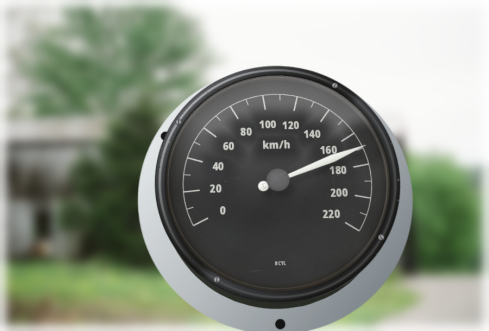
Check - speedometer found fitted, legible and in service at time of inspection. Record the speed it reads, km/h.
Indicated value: 170 km/h
